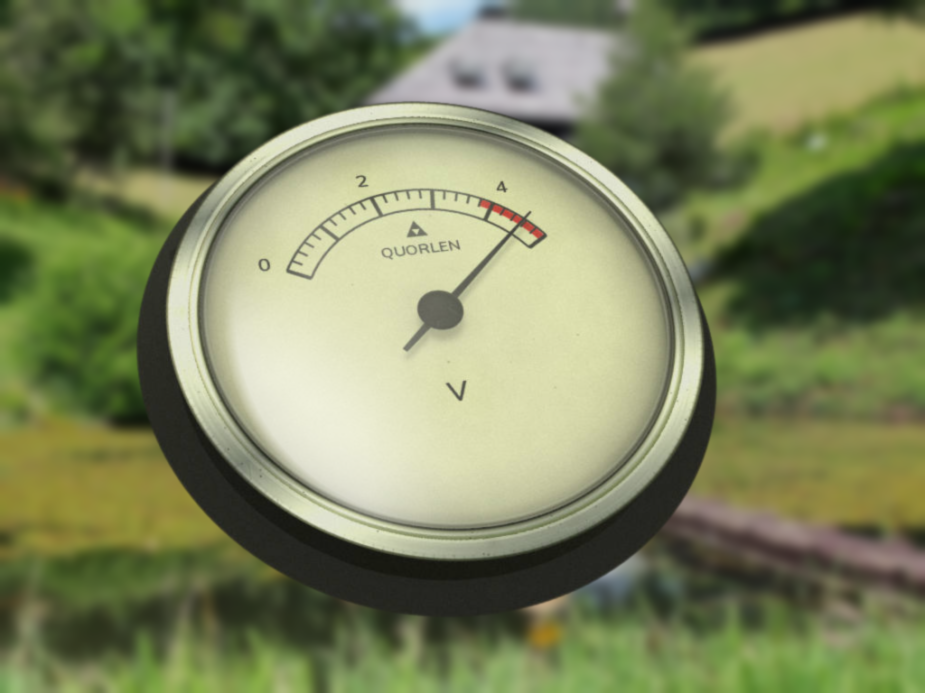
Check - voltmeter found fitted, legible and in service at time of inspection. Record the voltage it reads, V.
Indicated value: 4.6 V
